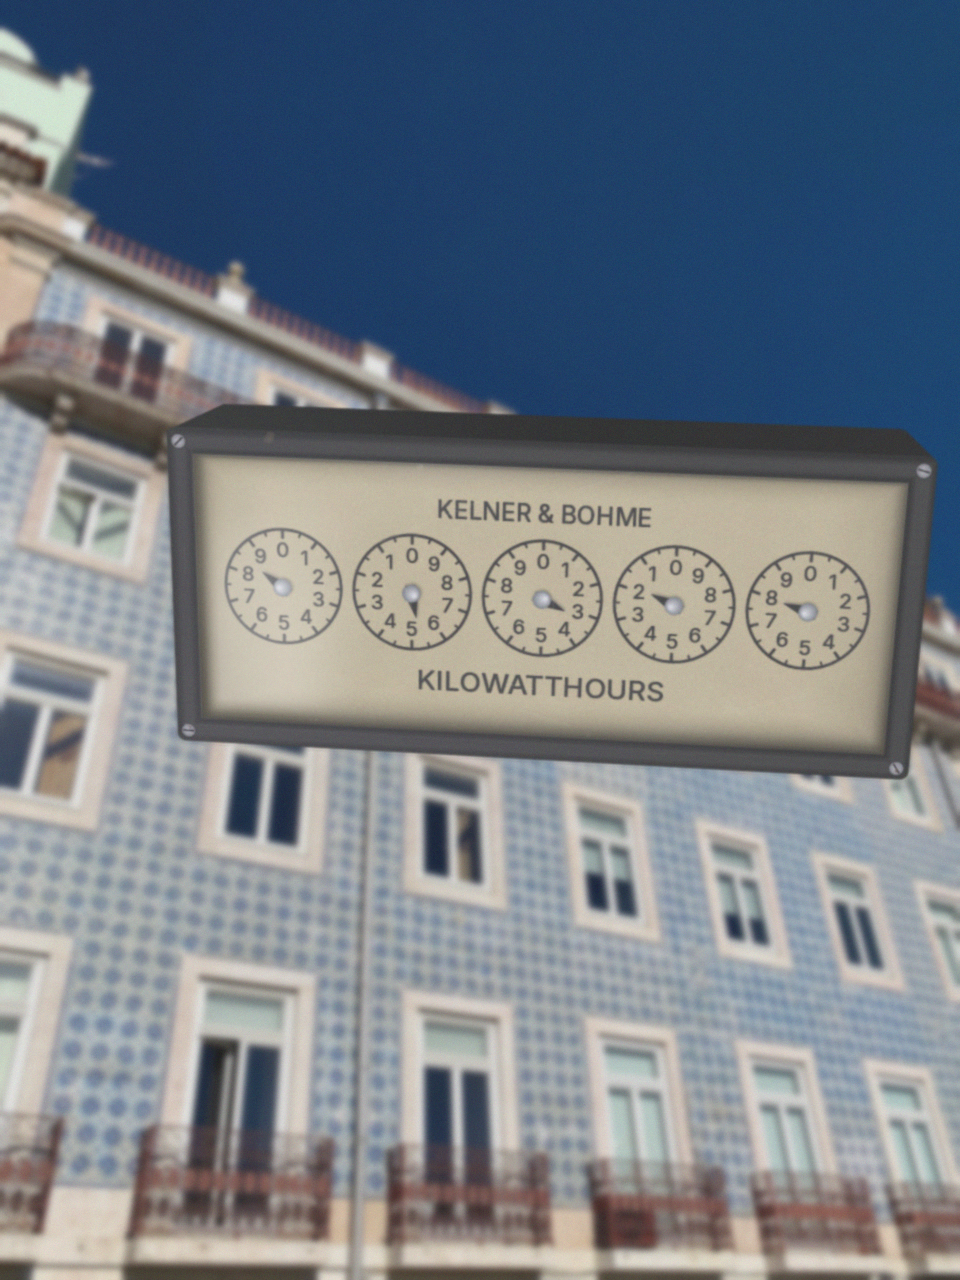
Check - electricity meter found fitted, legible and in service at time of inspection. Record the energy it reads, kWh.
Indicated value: 85318 kWh
